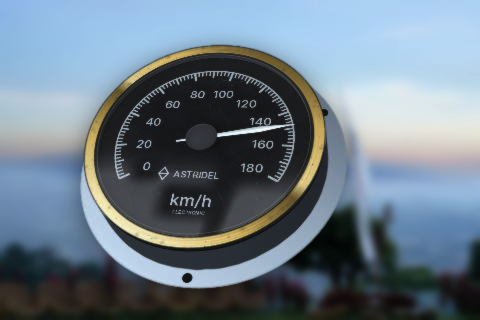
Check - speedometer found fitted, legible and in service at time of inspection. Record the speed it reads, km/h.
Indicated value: 150 km/h
